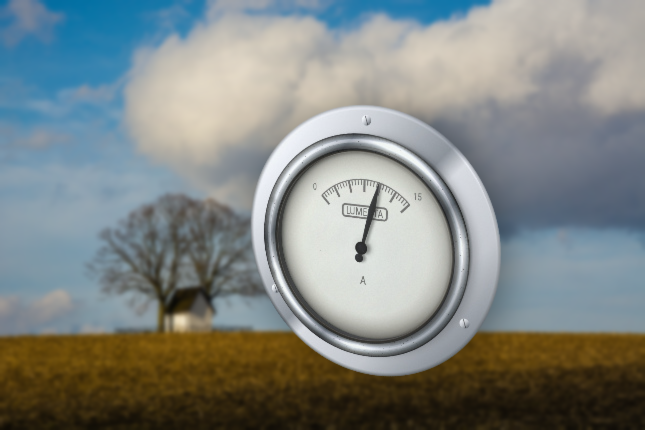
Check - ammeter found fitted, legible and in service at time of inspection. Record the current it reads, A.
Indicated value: 10 A
